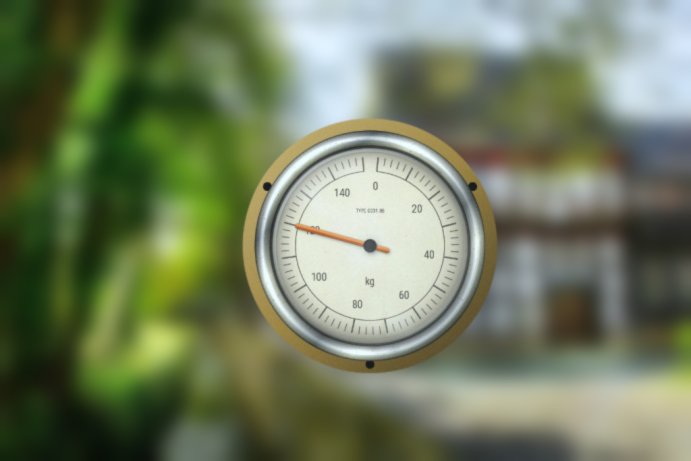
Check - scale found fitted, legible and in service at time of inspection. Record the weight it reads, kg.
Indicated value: 120 kg
